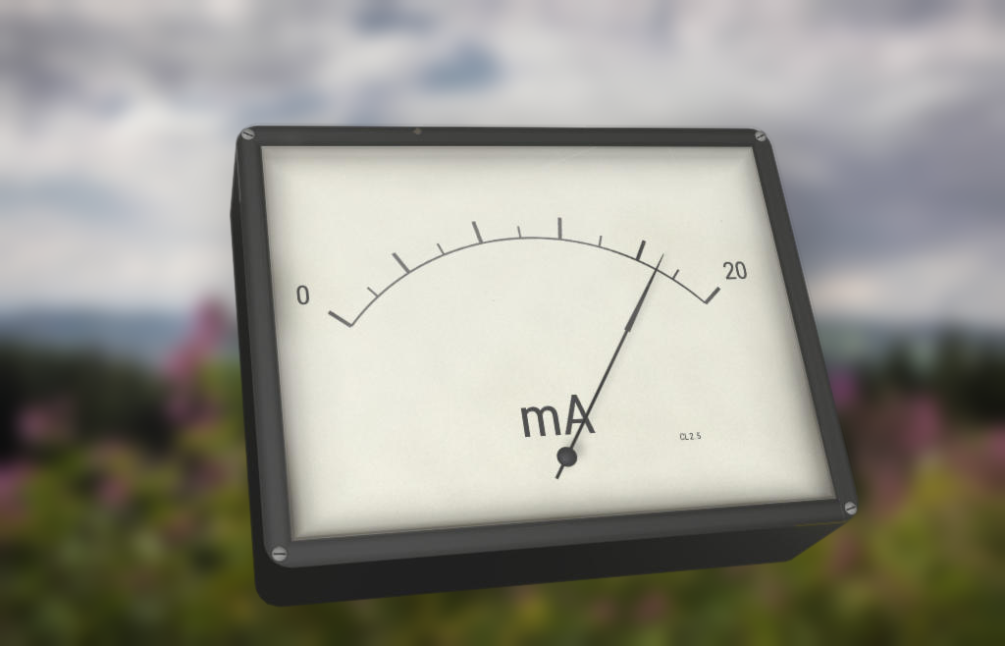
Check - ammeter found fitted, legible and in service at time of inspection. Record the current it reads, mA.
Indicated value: 17 mA
